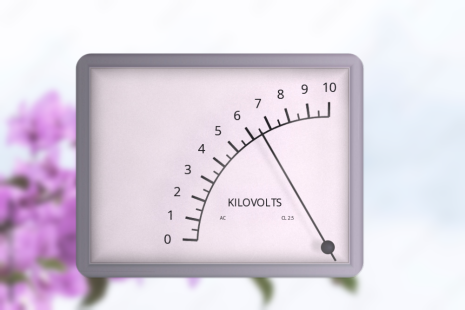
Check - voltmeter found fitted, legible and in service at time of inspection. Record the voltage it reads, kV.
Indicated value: 6.5 kV
